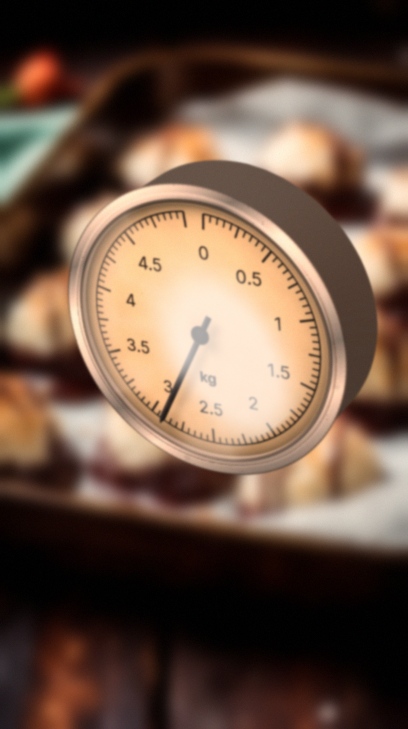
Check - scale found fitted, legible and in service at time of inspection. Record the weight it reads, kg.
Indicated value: 2.9 kg
